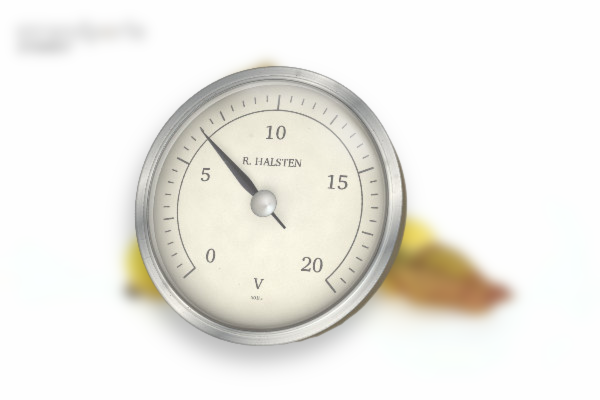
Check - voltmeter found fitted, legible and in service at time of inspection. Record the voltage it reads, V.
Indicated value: 6.5 V
